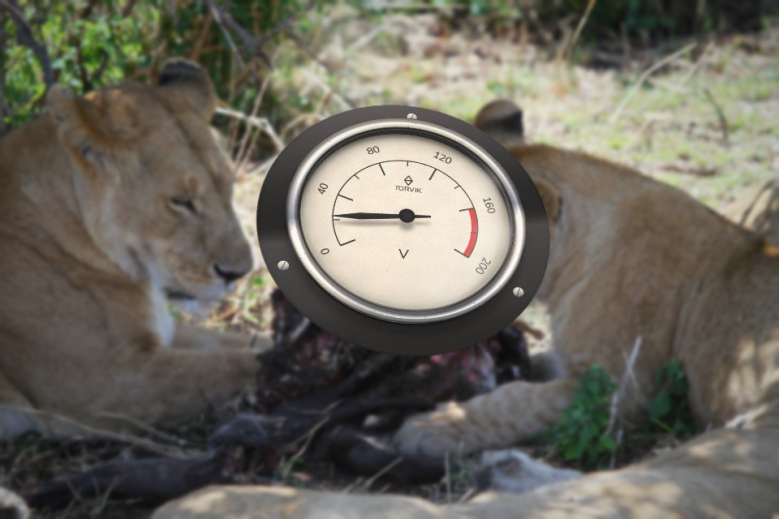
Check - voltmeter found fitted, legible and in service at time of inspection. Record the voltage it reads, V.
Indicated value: 20 V
